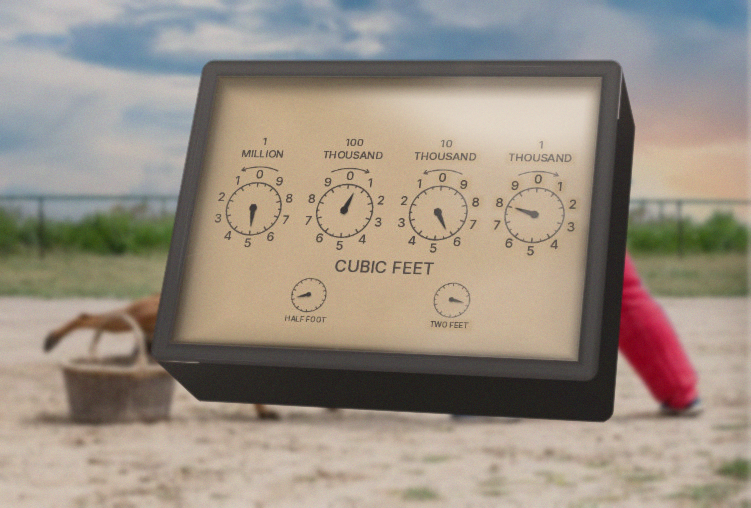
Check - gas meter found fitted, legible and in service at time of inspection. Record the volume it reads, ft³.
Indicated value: 505800 ft³
